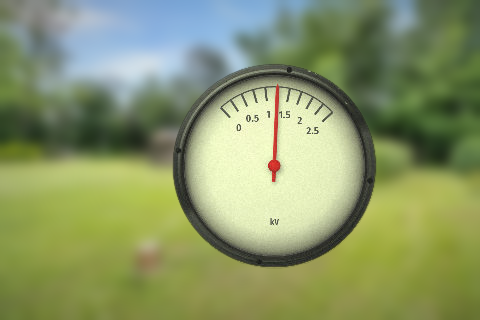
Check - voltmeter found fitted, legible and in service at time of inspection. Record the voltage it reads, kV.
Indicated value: 1.25 kV
